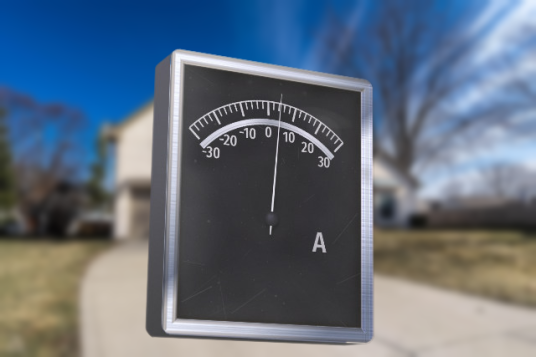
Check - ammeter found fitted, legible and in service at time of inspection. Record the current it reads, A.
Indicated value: 4 A
